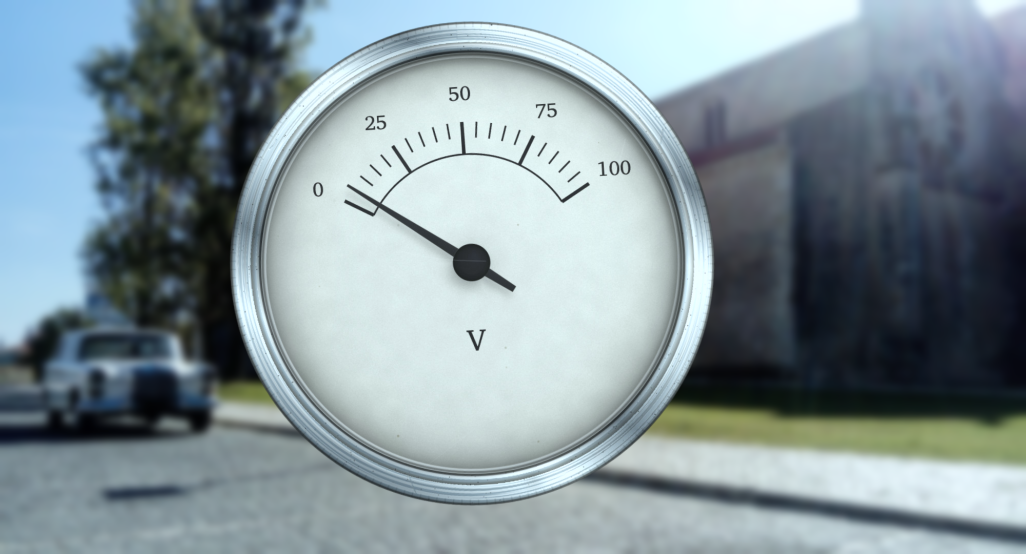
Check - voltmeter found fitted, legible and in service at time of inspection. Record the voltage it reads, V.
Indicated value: 5 V
